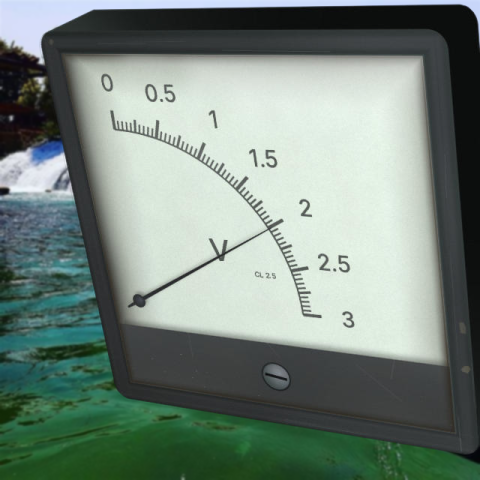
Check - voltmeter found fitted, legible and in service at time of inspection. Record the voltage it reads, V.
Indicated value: 2 V
